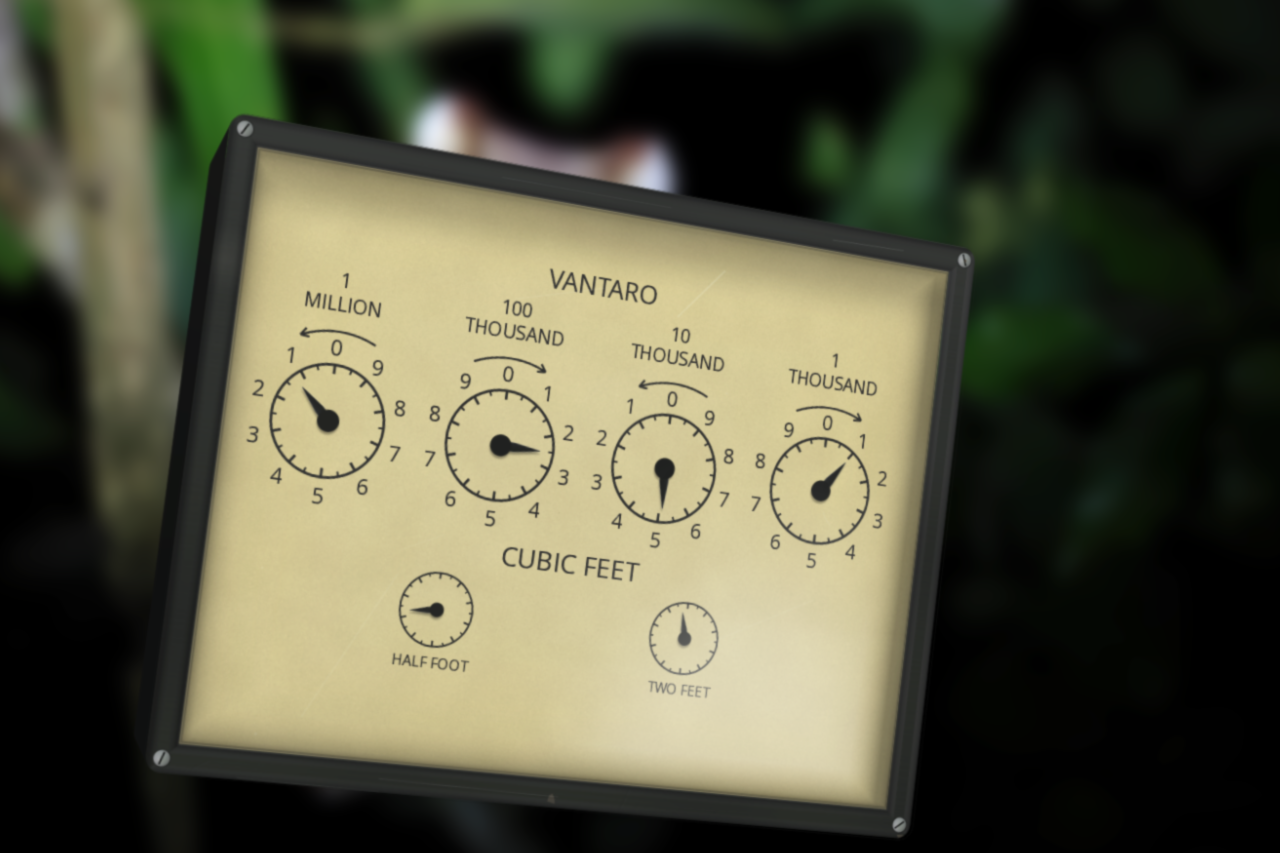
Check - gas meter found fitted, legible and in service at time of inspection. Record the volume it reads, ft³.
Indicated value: 125100 ft³
